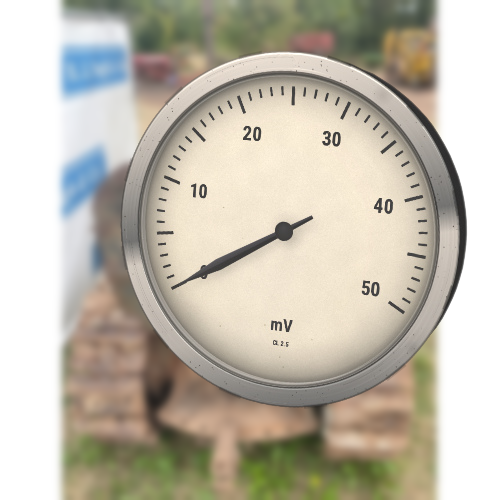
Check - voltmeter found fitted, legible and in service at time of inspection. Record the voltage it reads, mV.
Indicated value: 0 mV
